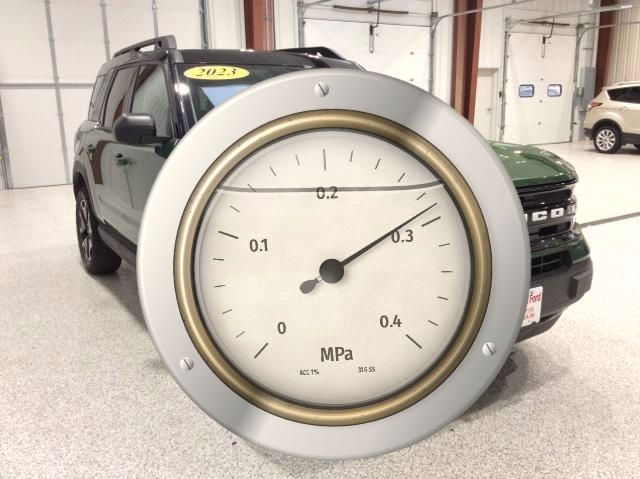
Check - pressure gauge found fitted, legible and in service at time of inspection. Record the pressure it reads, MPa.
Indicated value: 0.29 MPa
